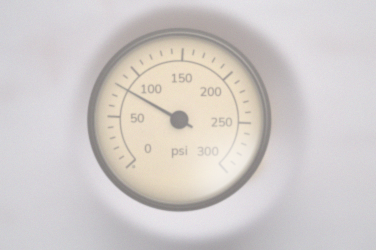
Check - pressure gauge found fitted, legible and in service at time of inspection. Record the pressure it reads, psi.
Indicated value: 80 psi
